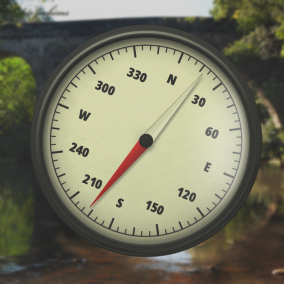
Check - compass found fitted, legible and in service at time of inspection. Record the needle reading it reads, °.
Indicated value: 197.5 °
